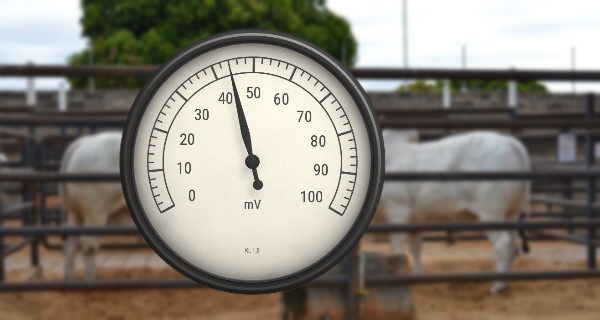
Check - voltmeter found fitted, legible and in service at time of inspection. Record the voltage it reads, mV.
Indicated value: 44 mV
